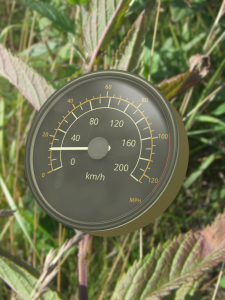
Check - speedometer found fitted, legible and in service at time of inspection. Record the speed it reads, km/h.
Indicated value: 20 km/h
